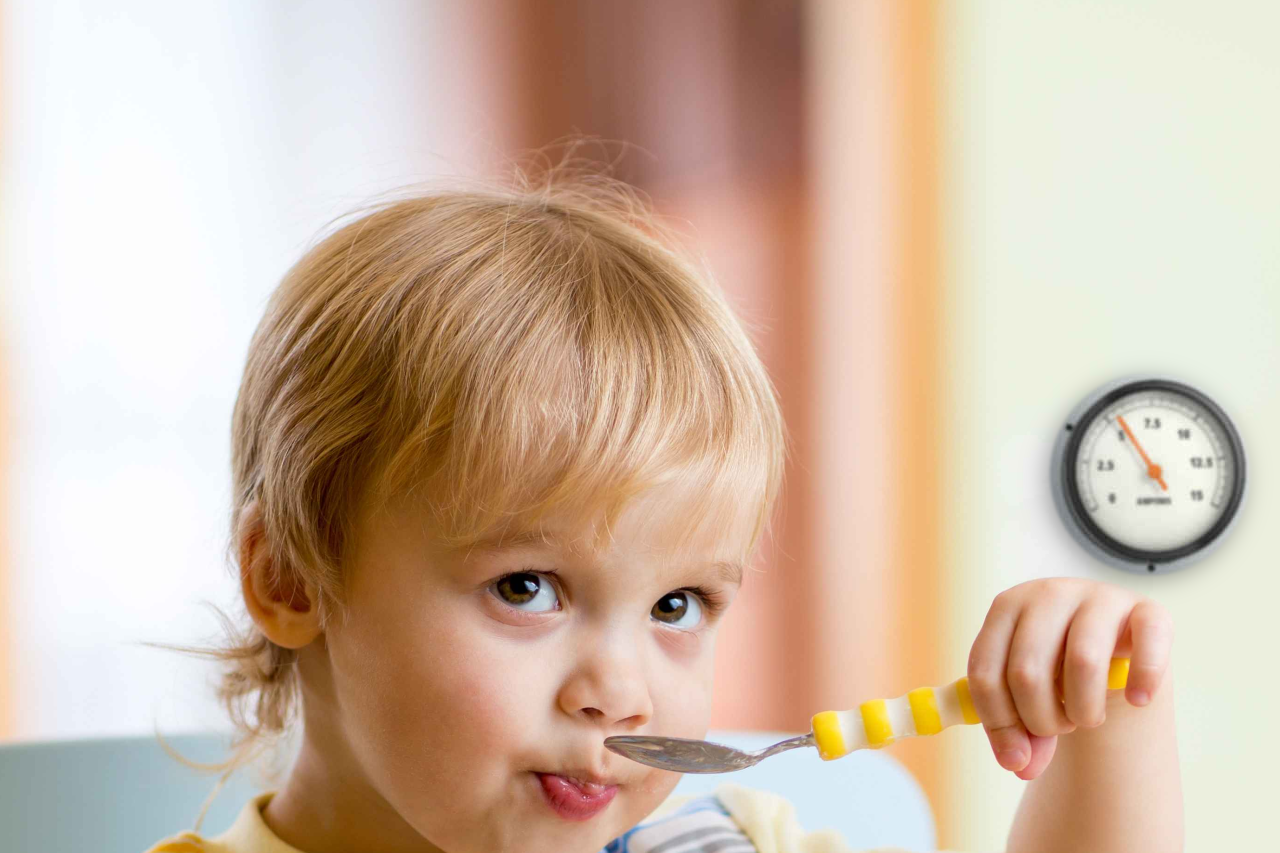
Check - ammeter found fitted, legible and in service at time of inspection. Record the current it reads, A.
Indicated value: 5.5 A
